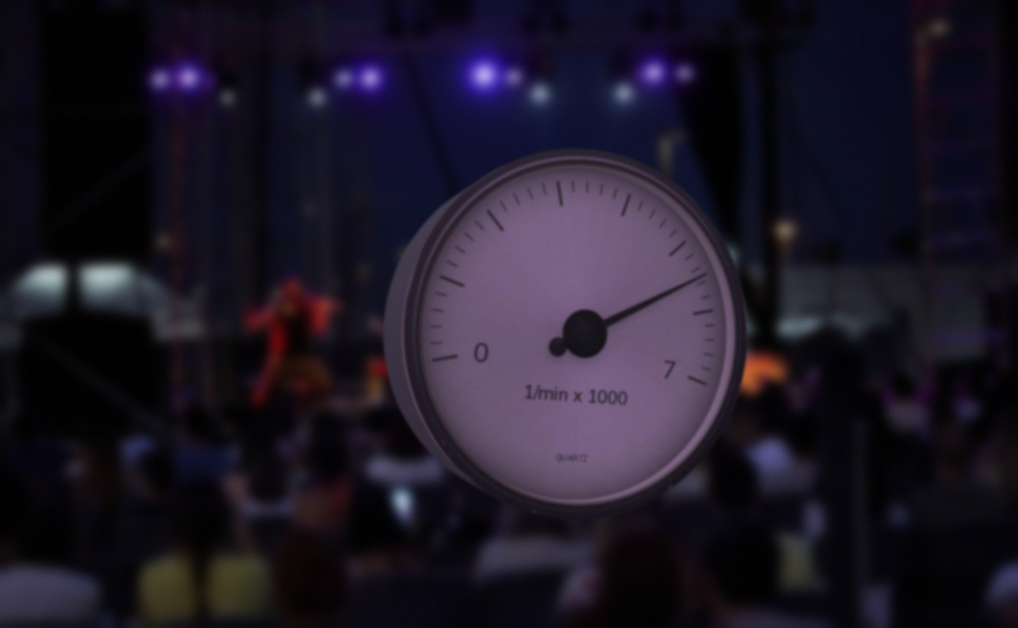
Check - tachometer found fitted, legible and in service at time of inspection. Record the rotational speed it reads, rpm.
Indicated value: 5500 rpm
